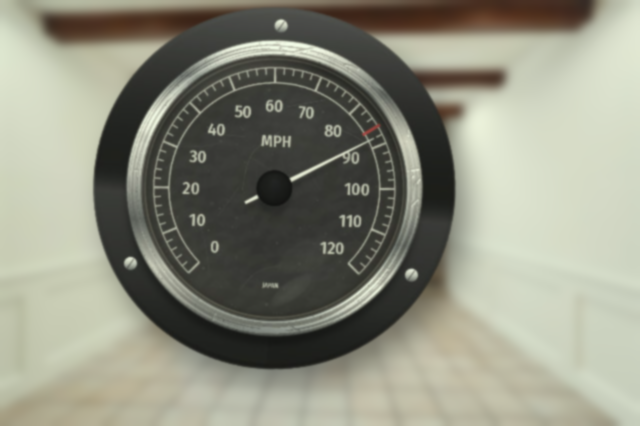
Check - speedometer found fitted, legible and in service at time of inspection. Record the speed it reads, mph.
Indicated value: 88 mph
